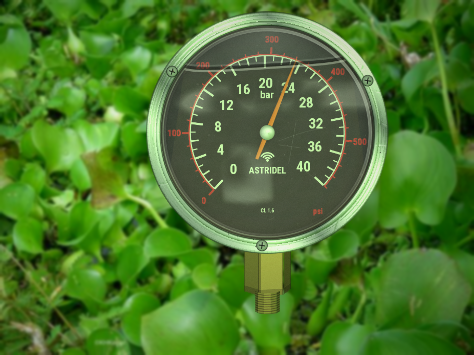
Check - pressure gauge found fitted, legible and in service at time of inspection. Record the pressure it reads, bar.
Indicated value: 23.5 bar
